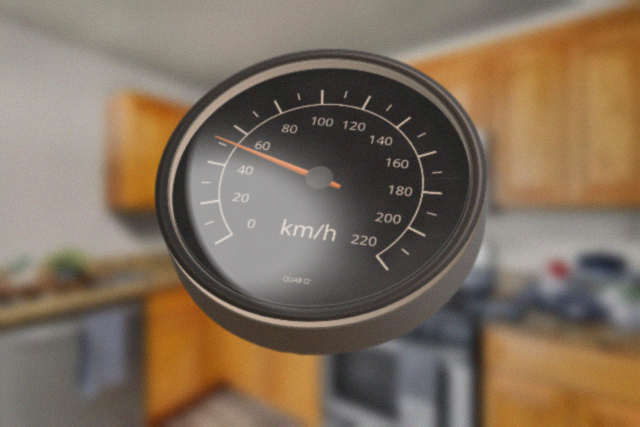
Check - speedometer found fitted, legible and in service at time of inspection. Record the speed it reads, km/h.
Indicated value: 50 km/h
